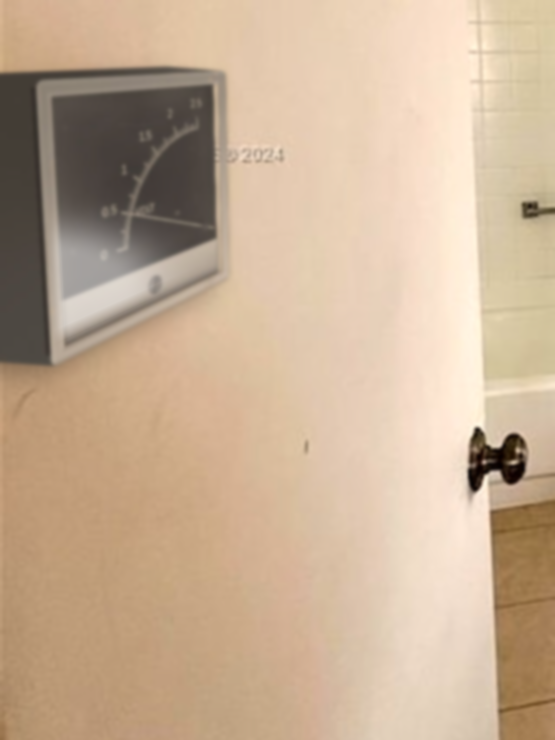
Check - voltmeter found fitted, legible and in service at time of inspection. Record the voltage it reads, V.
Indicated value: 0.5 V
